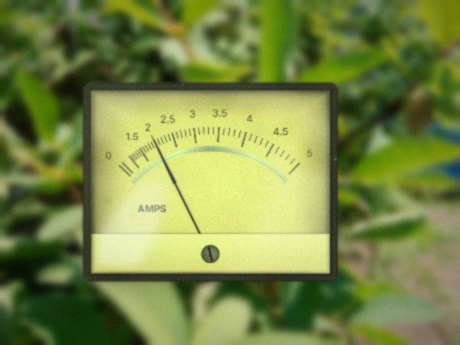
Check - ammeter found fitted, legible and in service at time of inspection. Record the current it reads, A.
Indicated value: 2 A
